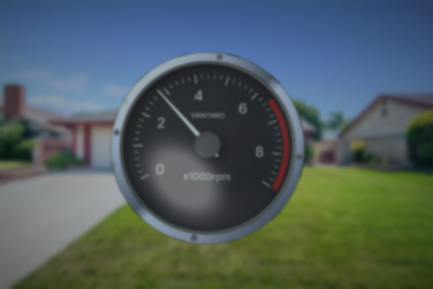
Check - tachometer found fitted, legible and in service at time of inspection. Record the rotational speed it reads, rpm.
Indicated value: 2800 rpm
